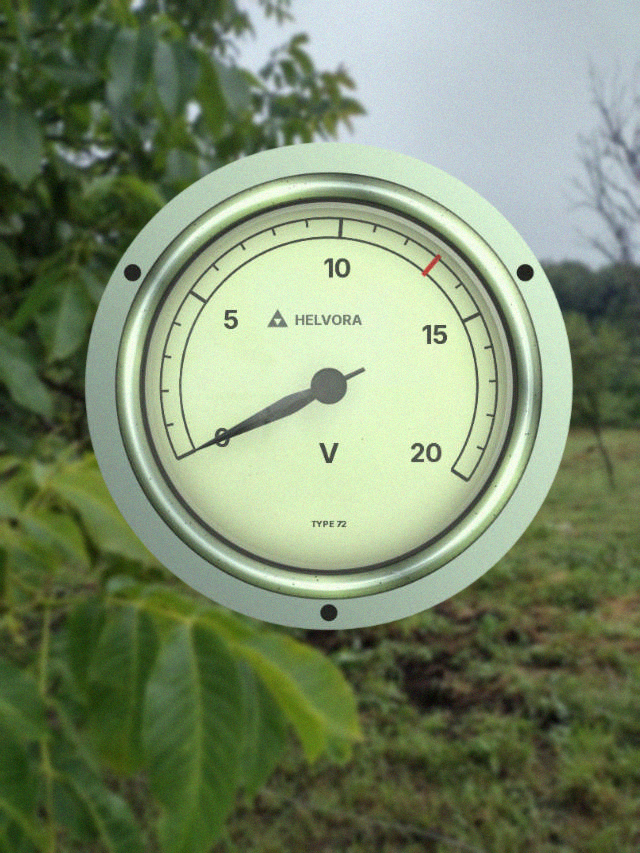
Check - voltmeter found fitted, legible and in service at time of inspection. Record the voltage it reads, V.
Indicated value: 0 V
